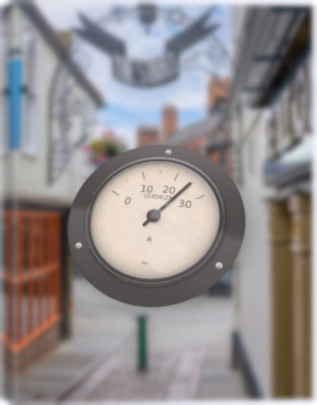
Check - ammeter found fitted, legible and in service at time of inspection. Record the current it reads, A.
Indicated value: 25 A
